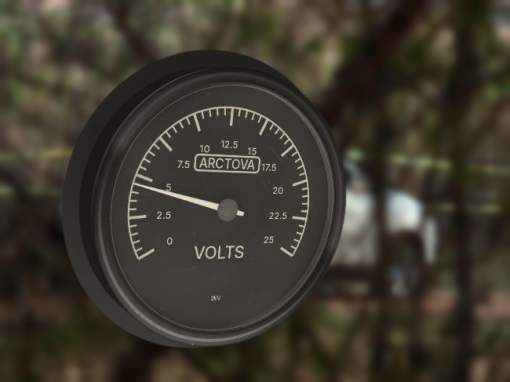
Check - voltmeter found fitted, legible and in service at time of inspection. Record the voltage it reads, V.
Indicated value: 4.5 V
